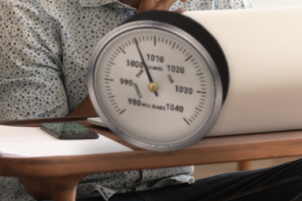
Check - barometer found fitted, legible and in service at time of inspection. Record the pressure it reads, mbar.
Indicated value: 1005 mbar
